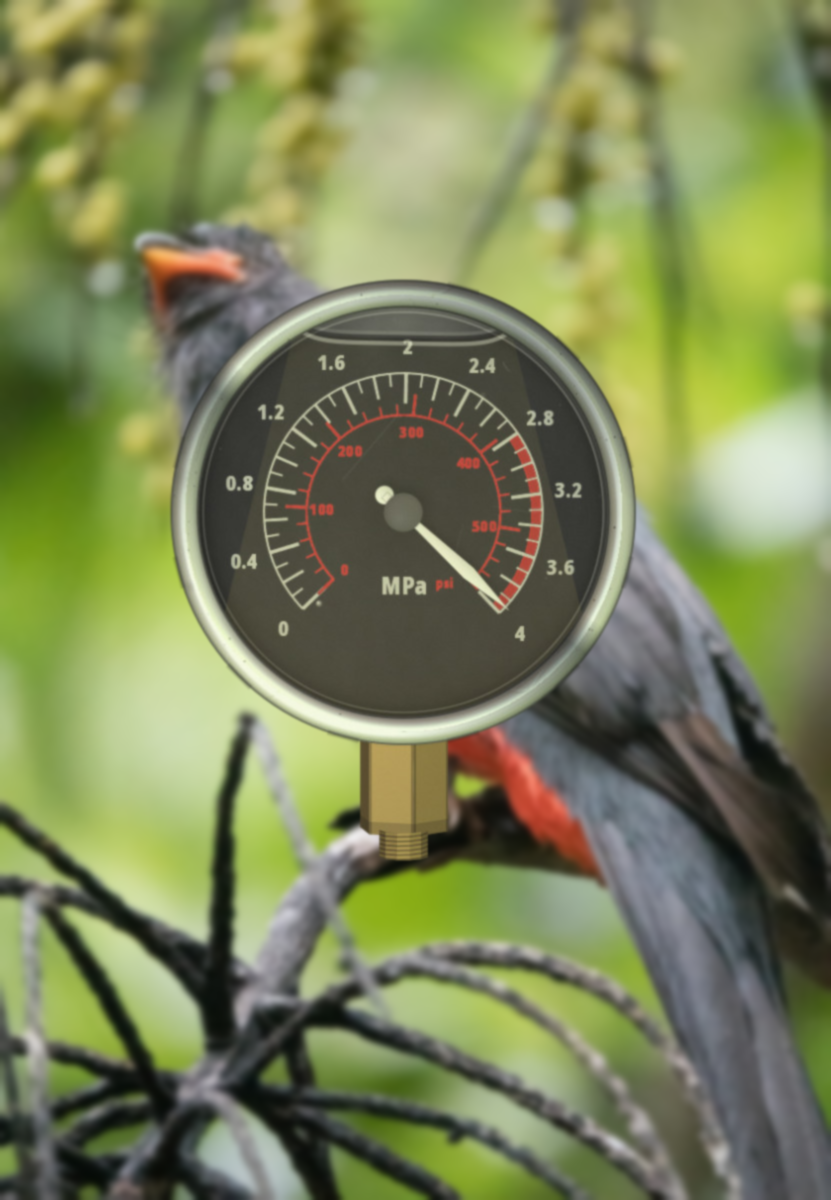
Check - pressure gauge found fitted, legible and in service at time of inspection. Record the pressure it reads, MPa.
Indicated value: 3.95 MPa
